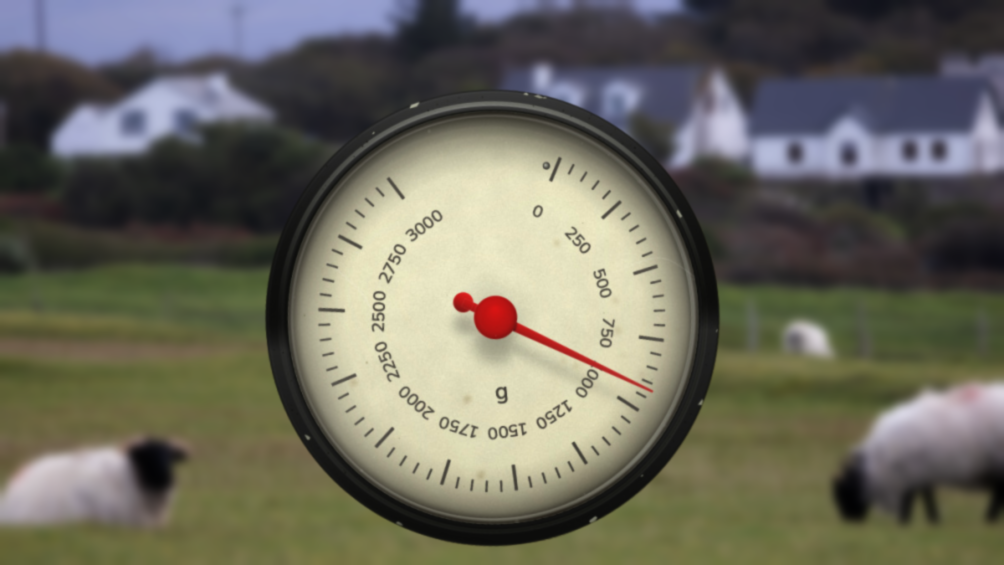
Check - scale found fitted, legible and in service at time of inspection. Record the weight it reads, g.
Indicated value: 925 g
